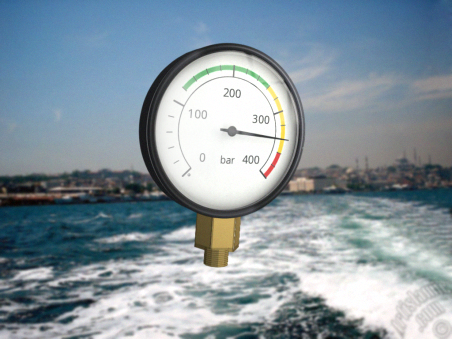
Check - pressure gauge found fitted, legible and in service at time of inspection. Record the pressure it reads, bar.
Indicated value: 340 bar
